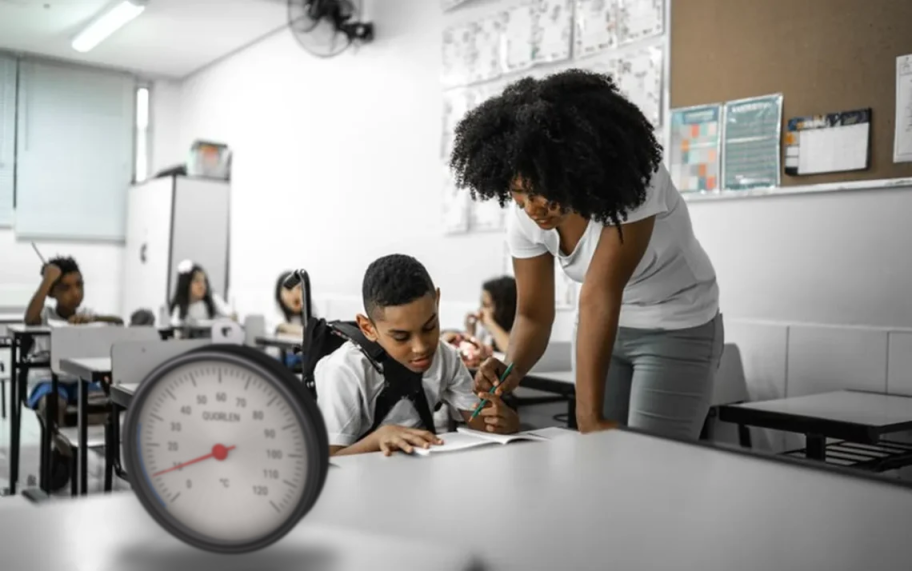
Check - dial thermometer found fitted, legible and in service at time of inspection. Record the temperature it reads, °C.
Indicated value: 10 °C
